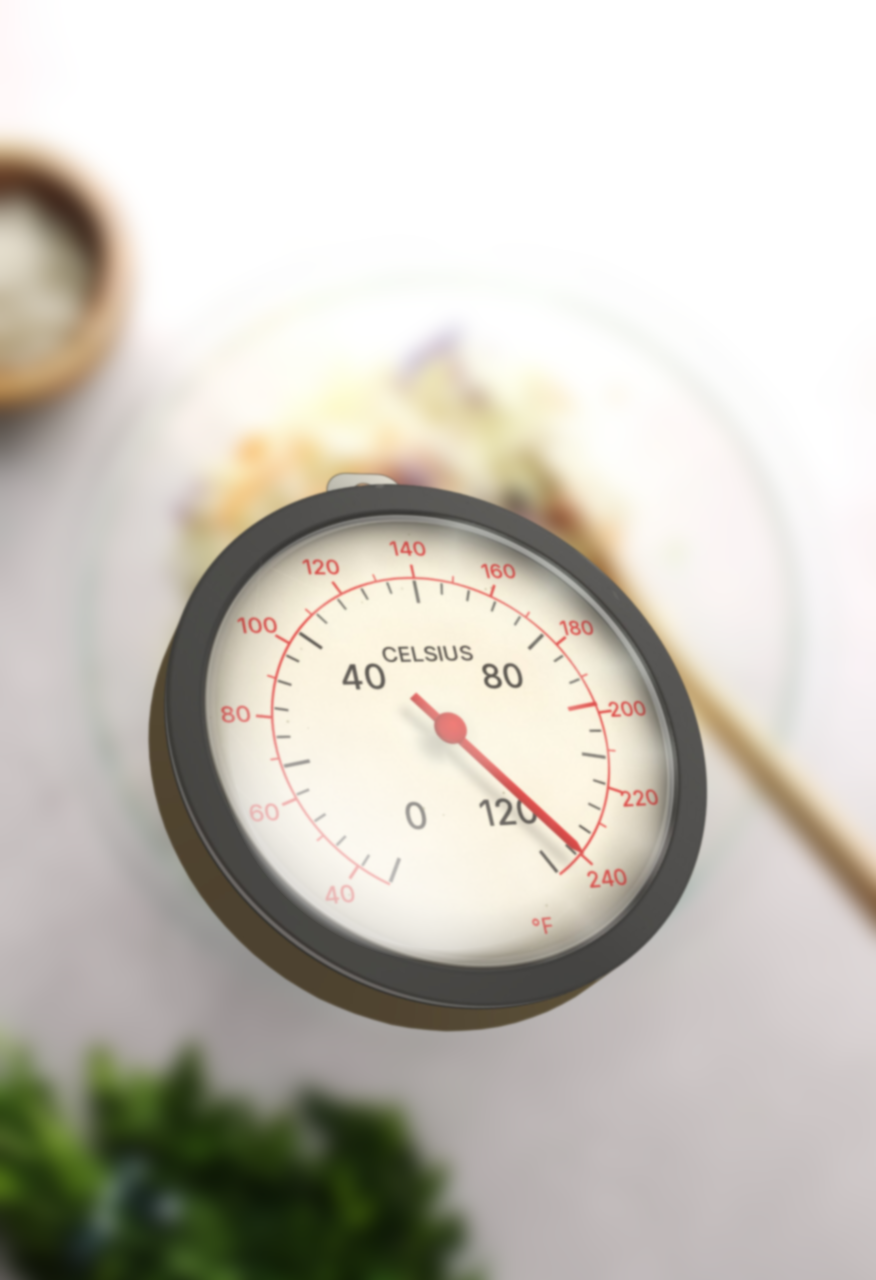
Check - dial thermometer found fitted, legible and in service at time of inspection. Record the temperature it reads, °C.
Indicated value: 116 °C
